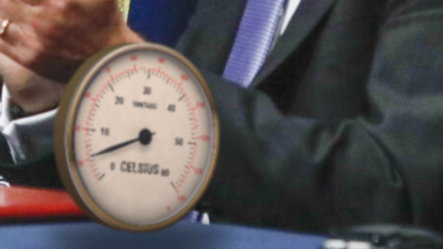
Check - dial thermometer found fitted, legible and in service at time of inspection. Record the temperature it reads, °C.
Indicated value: 5 °C
